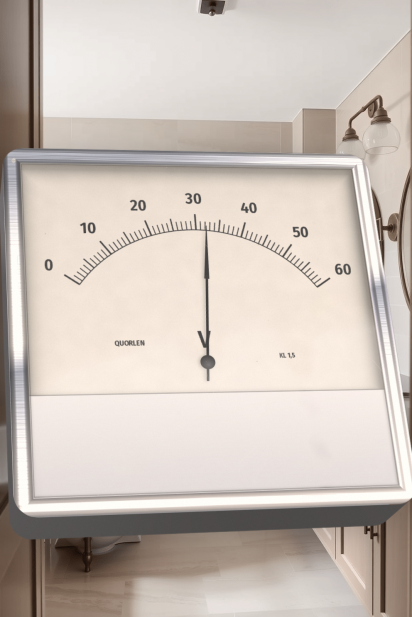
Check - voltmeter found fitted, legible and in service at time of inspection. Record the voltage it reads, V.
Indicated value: 32 V
